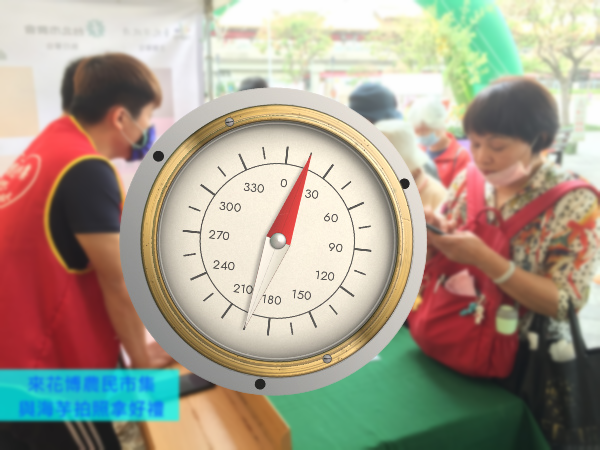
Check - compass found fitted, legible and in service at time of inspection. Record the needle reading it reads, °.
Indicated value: 15 °
